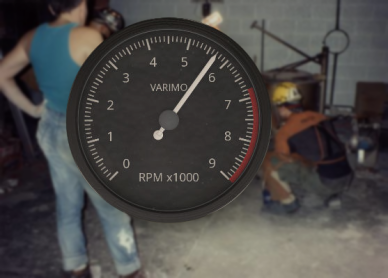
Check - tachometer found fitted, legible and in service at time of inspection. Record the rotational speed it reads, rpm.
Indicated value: 5700 rpm
